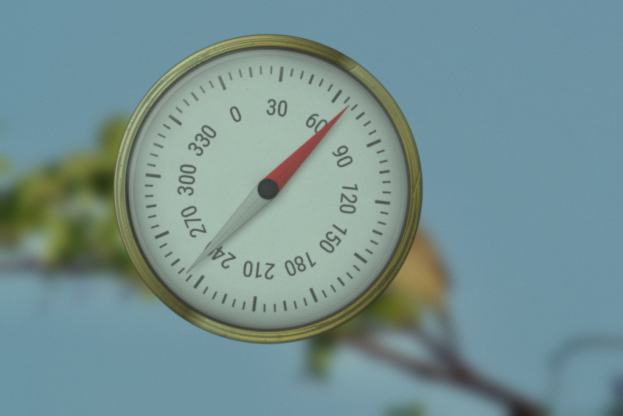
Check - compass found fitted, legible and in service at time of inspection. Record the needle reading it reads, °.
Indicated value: 67.5 °
